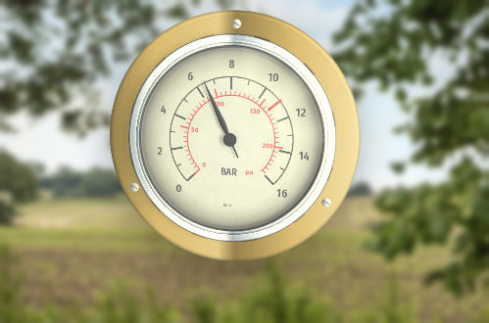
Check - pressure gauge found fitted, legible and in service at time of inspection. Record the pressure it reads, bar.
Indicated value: 6.5 bar
